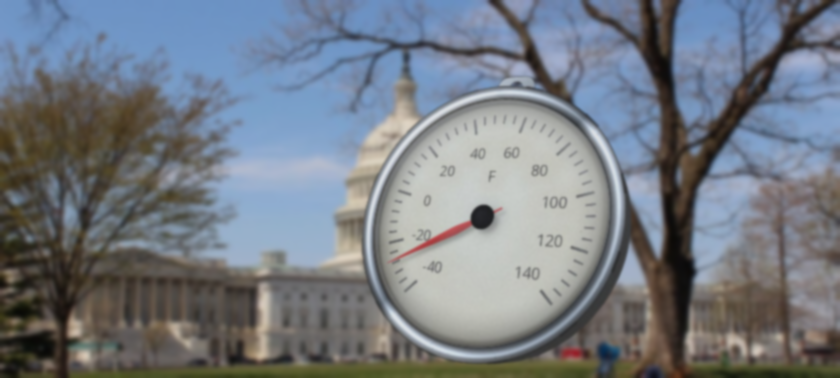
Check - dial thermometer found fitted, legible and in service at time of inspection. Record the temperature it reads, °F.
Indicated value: -28 °F
